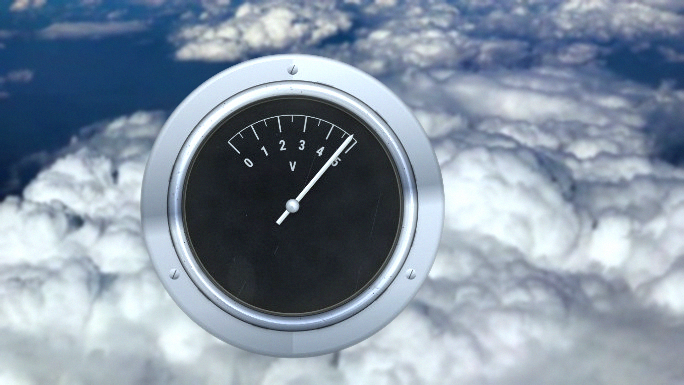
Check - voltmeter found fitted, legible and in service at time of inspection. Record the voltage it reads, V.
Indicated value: 4.75 V
